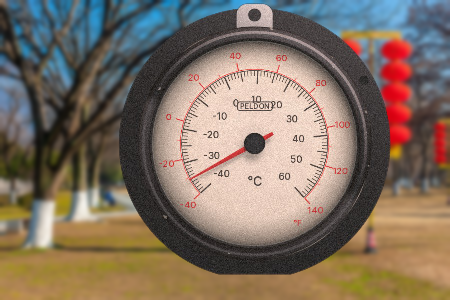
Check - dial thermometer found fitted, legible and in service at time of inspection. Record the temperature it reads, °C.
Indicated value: -35 °C
